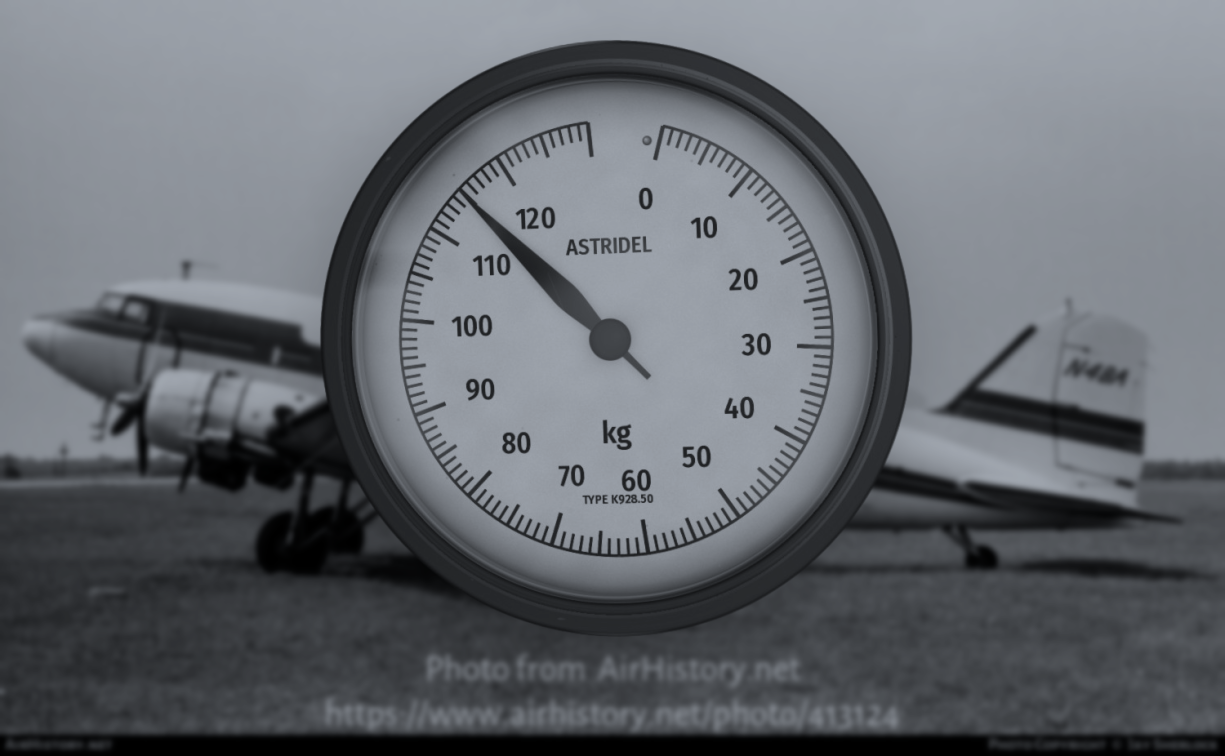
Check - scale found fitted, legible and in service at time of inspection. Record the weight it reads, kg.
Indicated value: 115 kg
